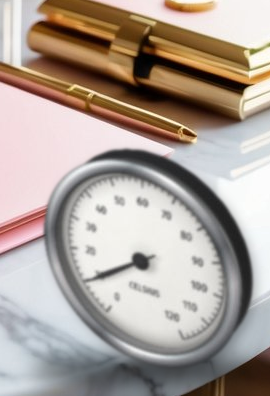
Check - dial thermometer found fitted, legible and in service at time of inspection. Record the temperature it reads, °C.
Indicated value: 10 °C
